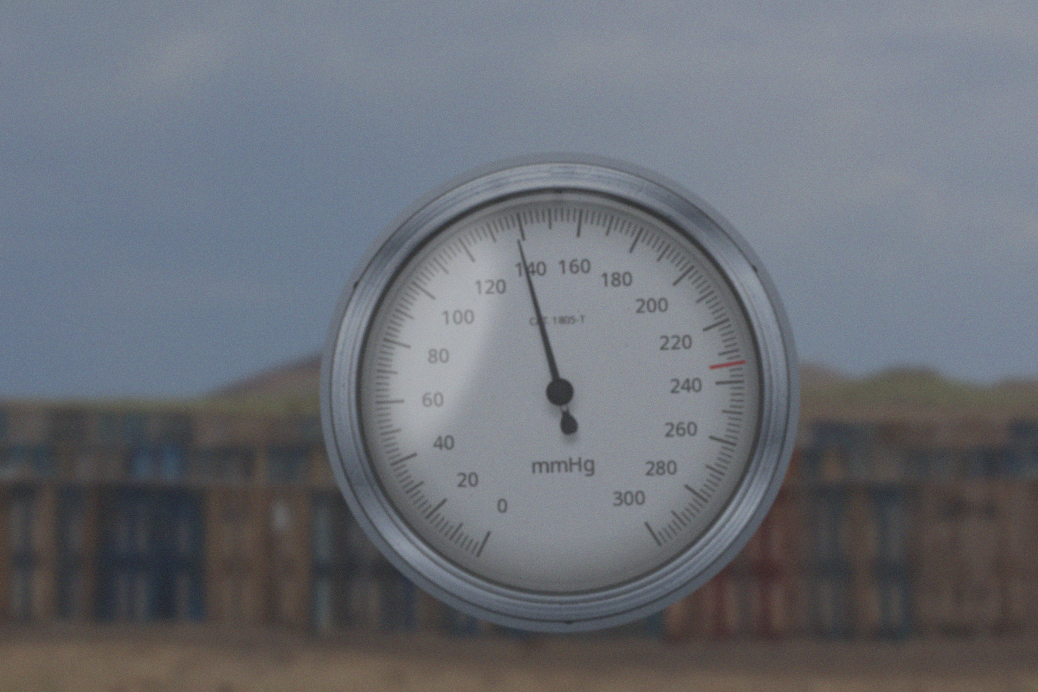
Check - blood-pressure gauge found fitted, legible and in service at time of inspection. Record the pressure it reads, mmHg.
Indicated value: 138 mmHg
